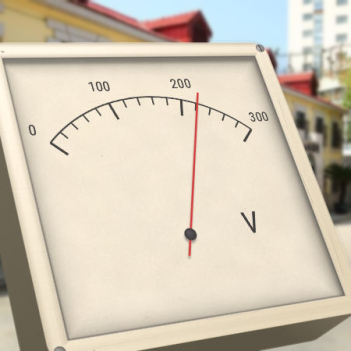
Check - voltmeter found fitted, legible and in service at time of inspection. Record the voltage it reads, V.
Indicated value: 220 V
